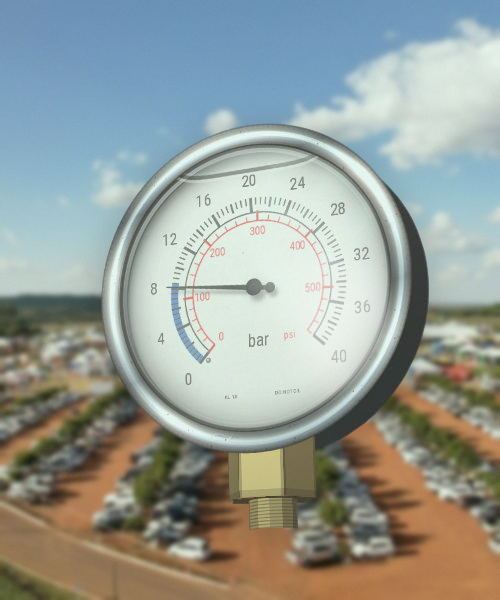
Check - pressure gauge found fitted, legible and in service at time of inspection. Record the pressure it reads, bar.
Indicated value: 8 bar
